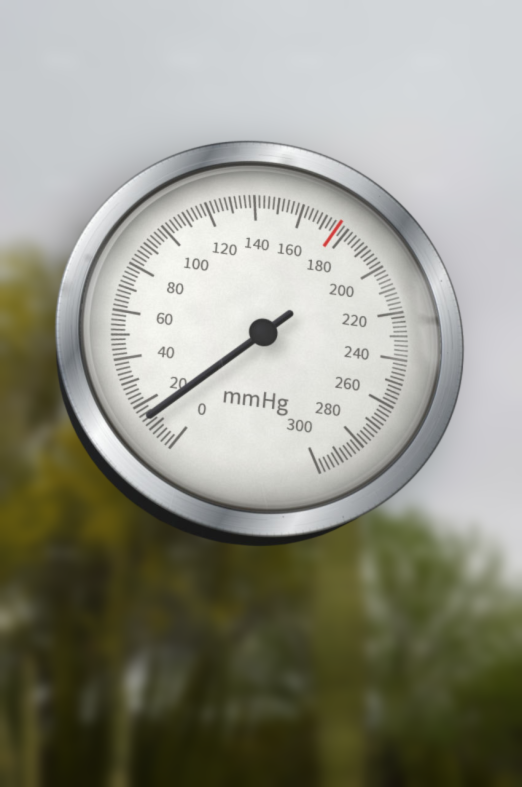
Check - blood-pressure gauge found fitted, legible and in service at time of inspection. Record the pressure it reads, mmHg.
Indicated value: 14 mmHg
